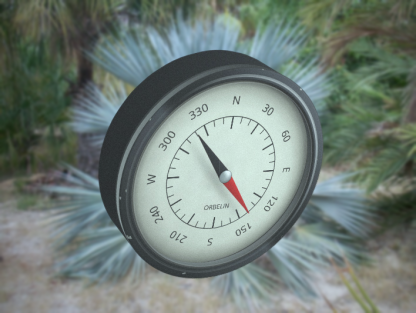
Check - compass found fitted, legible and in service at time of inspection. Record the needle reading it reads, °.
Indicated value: 140 °
